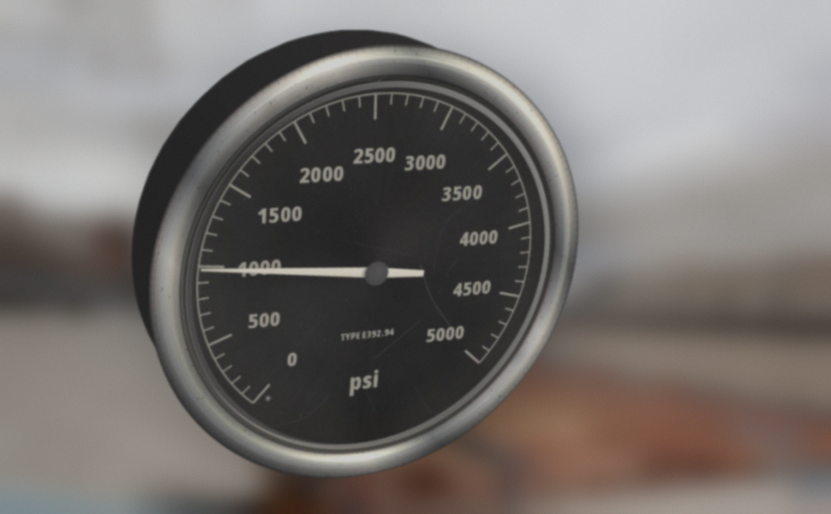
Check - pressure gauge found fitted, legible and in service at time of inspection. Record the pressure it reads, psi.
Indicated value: 1000 psi
